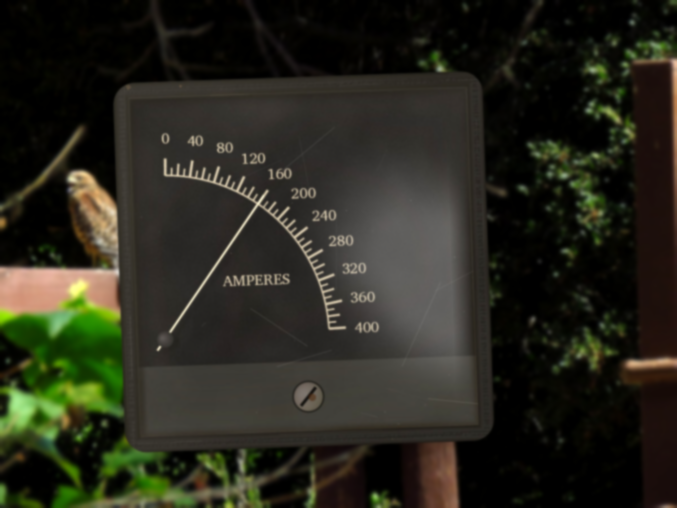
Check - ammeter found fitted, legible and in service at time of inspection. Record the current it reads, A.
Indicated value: 160 A
